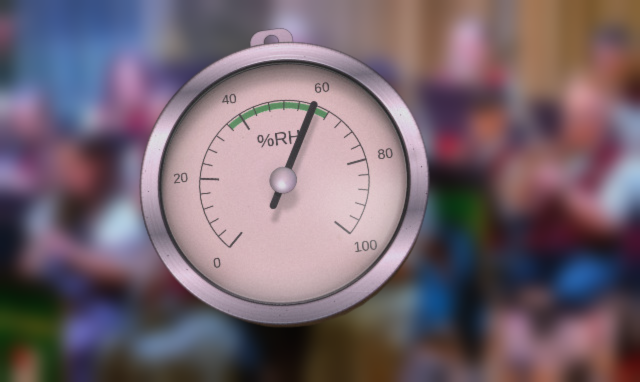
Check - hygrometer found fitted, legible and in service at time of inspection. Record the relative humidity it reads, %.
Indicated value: 60 %
